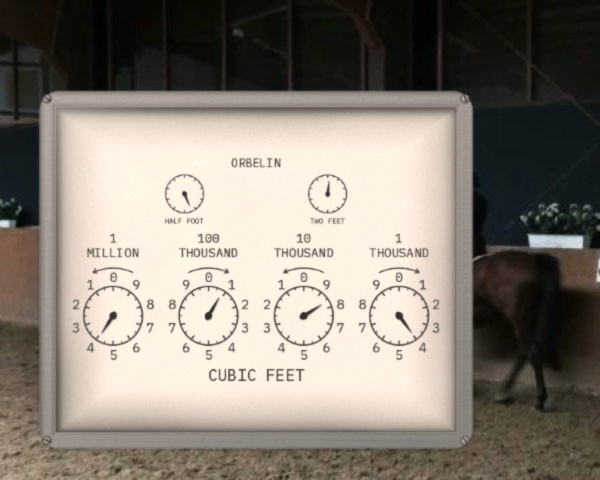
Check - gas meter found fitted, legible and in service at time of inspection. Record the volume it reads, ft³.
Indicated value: 408400 ft³
